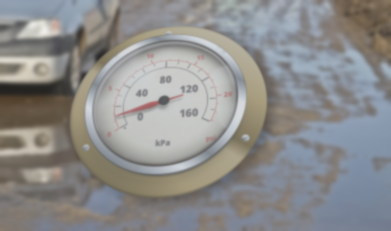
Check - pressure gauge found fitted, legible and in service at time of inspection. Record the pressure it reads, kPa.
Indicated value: 10 kPa
